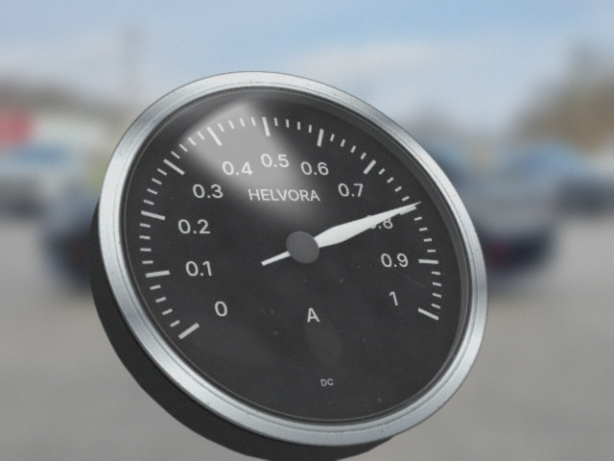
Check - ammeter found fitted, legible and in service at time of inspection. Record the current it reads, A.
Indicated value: 0.8 A
